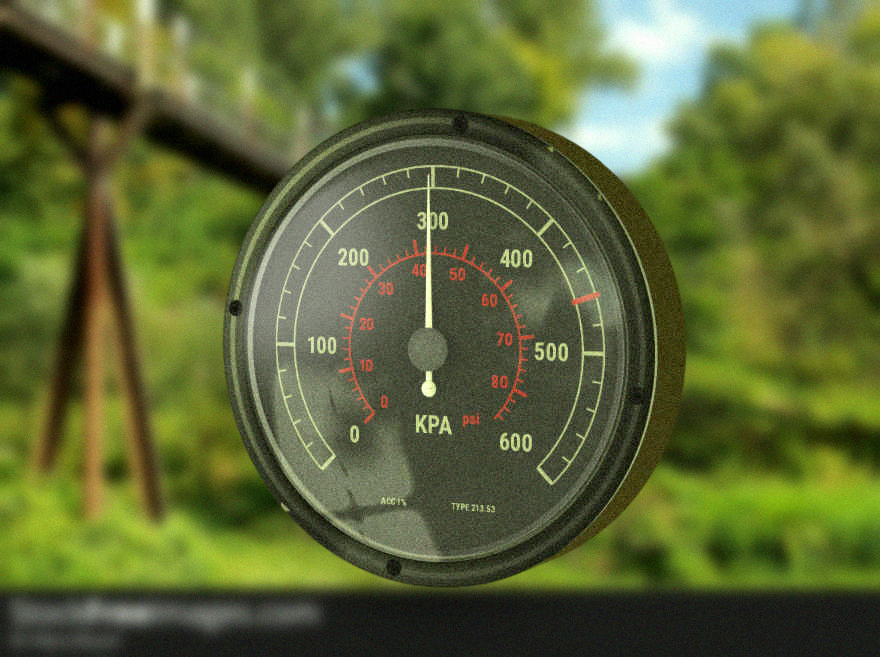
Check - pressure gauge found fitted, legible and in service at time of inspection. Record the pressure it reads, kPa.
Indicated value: 300 kPa
